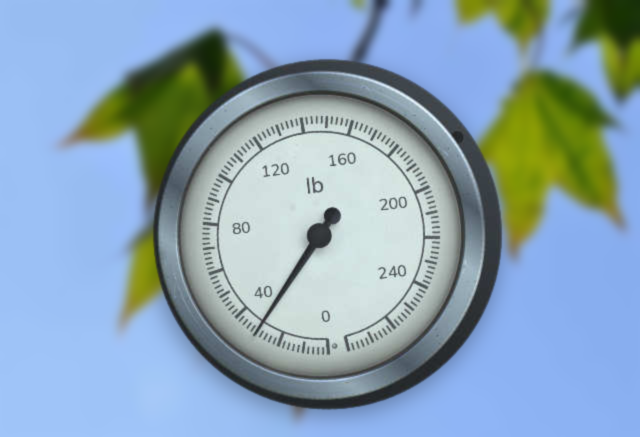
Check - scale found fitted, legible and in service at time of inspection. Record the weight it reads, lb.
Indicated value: 30 lb
